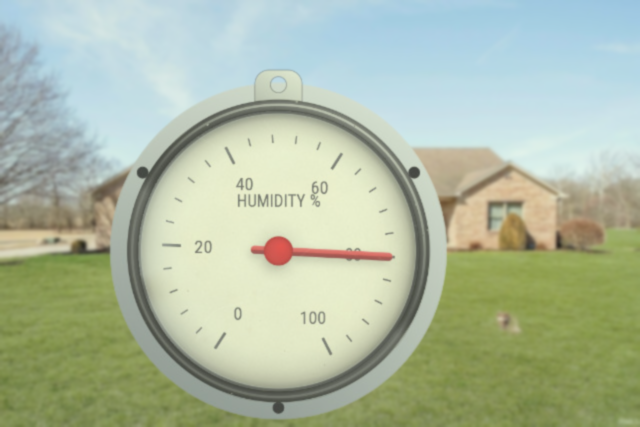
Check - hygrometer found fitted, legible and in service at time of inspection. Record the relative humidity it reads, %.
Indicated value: 80 %
